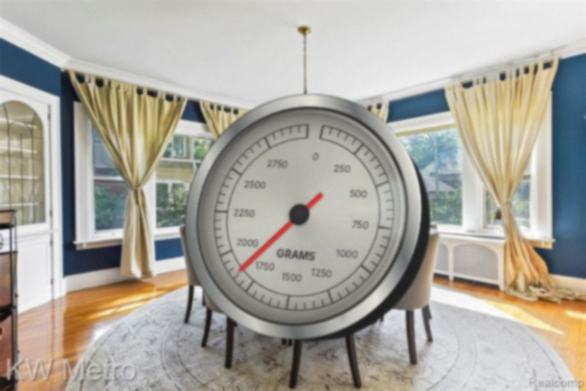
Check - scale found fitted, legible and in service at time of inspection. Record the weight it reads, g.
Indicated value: 1850 g
